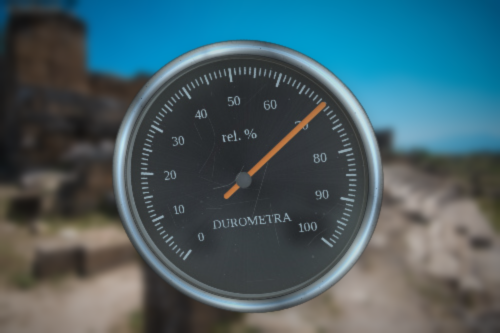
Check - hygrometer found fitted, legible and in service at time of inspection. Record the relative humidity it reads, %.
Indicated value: 70 %
